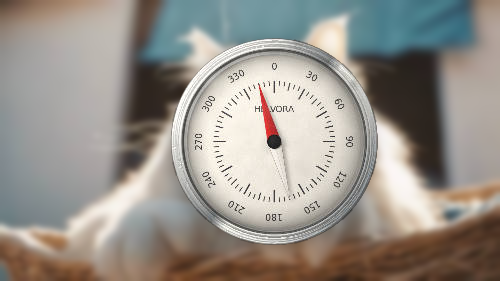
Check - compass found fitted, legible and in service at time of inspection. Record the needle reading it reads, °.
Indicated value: 345 °
